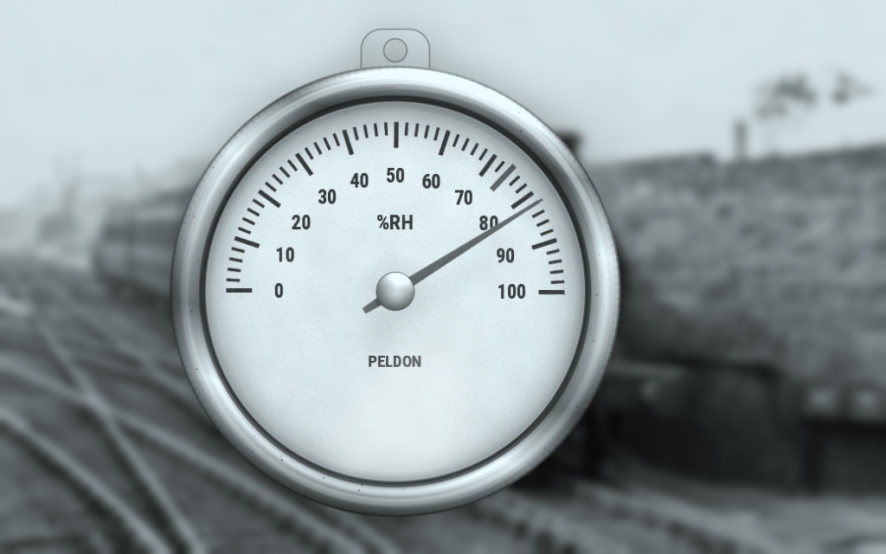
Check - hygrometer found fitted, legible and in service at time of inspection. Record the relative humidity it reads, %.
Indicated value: 82 %
